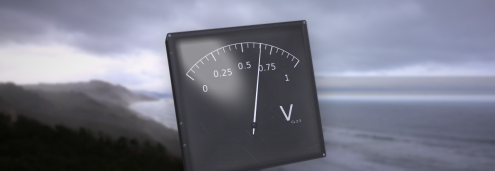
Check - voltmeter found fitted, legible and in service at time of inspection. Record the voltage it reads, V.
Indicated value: 0.65 V
